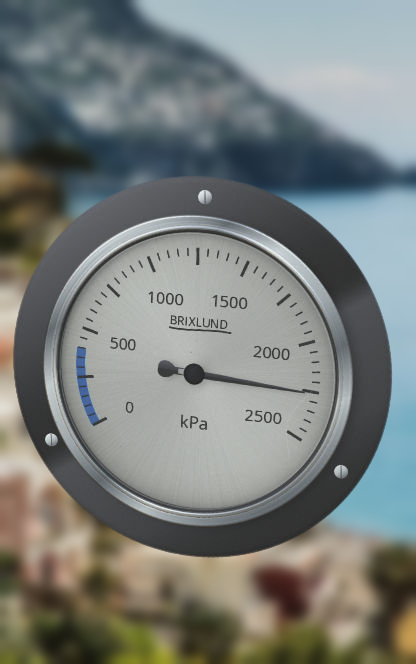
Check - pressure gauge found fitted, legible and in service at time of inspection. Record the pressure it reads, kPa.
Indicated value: 2250 kPa
